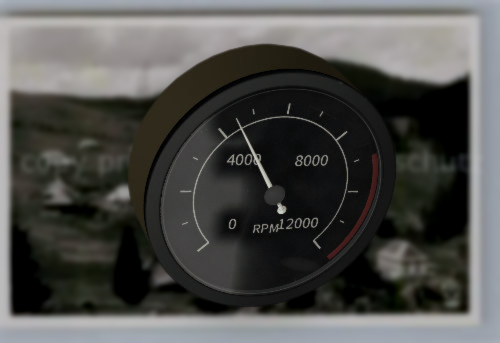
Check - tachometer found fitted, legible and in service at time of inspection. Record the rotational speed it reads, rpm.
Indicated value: 4500 rpm
